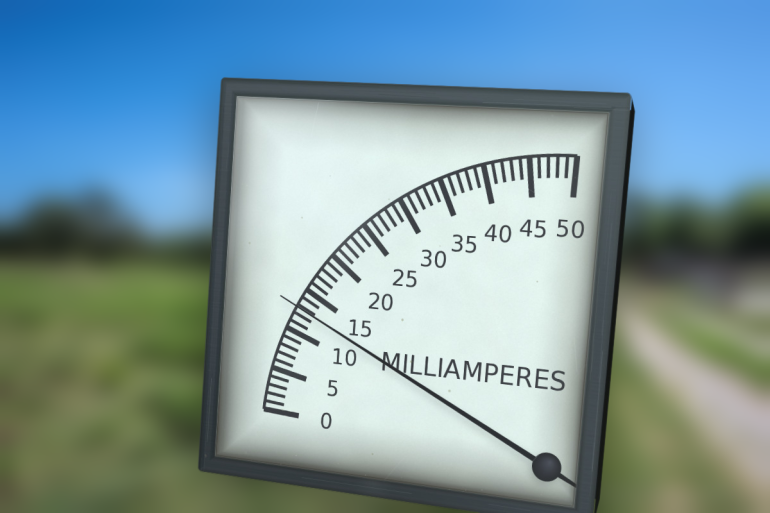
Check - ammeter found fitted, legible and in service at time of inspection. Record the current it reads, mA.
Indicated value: 13 mA
